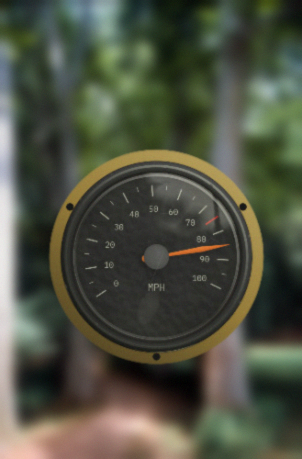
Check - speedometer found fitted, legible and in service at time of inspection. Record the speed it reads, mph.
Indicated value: 85 mph
